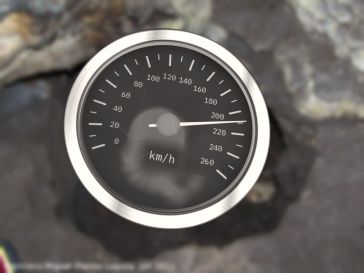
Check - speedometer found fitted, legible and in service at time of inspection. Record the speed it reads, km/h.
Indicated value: 210 km/h
